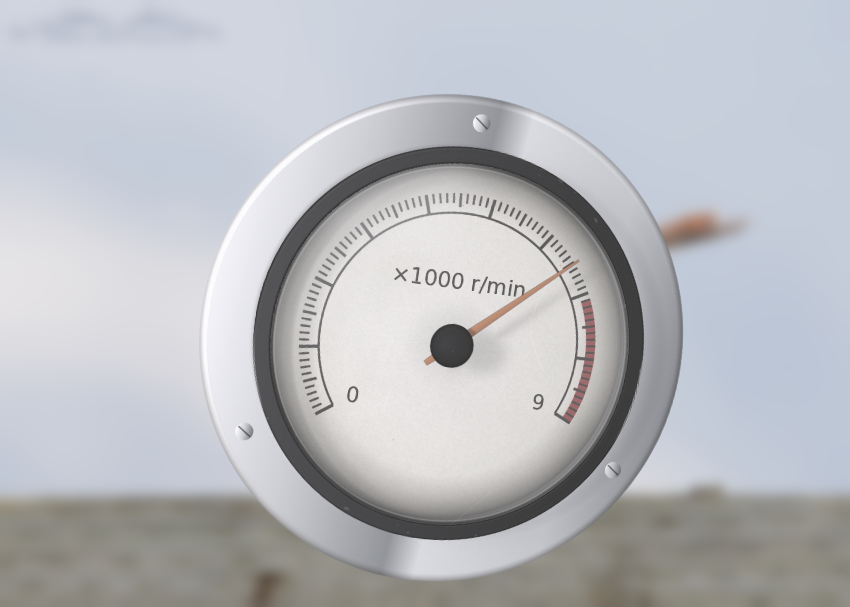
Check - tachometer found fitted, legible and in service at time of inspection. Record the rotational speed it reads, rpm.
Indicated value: 6500 rpm
